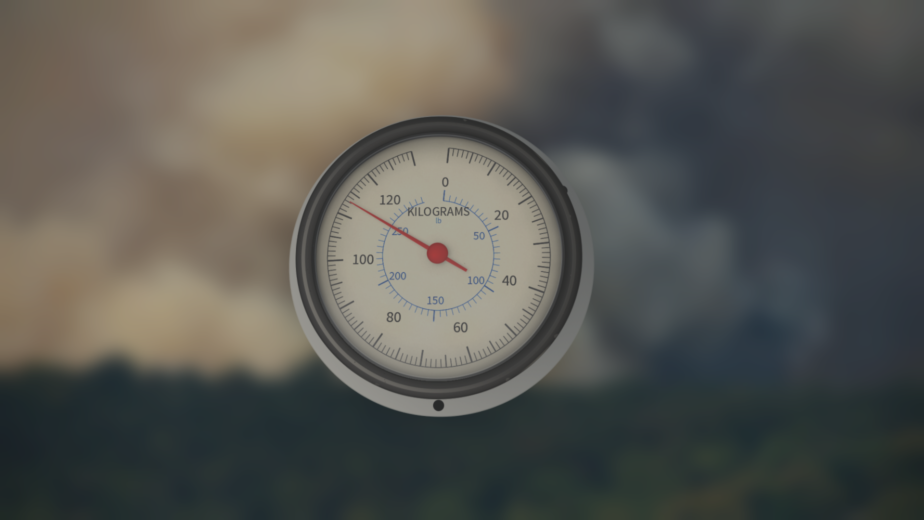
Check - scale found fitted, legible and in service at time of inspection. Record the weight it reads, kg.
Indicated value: 113 kg
